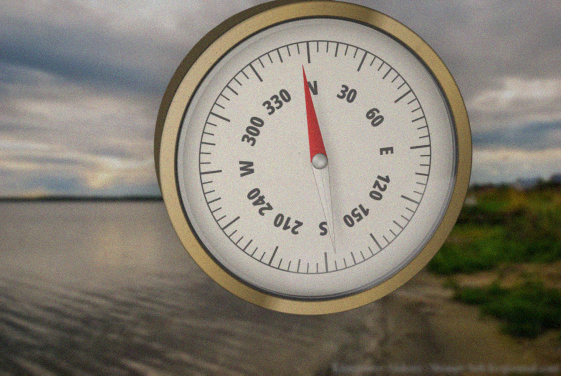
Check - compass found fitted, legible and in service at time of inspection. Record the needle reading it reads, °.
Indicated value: 355 °
